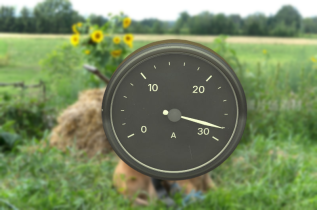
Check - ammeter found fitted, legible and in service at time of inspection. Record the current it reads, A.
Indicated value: 28 A
